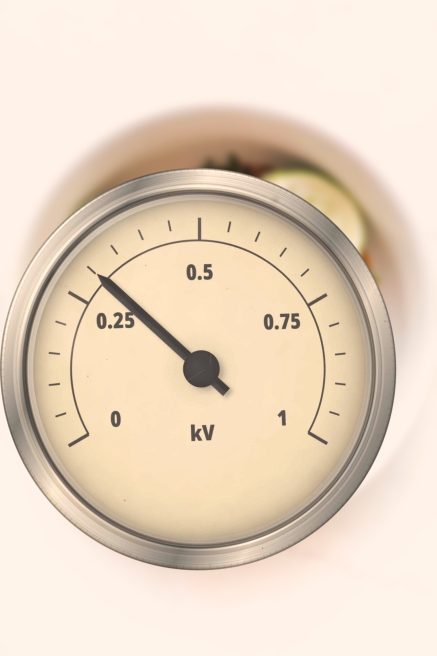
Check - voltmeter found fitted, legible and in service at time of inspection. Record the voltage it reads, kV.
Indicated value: 0.3 kV
